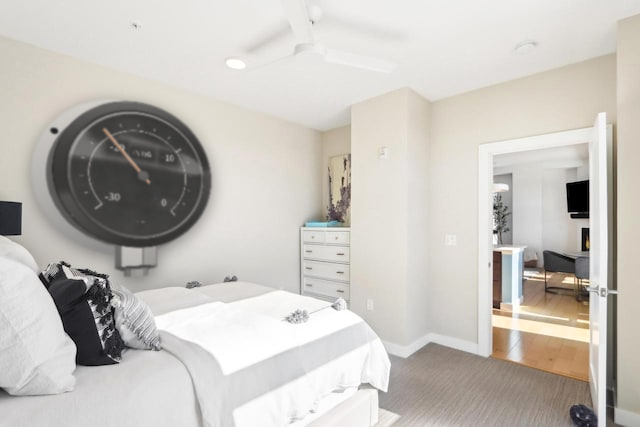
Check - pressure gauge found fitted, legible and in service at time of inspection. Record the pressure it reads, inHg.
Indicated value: -20 inHg
